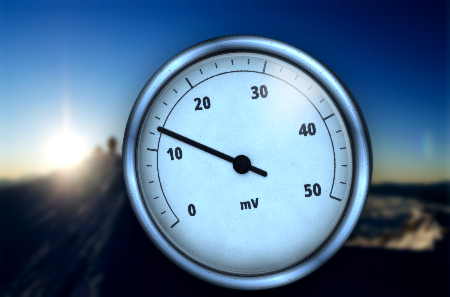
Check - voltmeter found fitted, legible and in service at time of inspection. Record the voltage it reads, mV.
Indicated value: 13 mV
